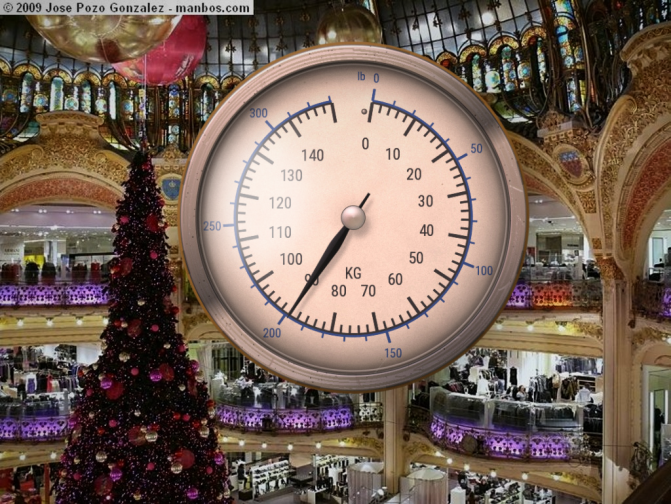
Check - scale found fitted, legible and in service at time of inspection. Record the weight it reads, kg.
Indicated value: 90 kg
